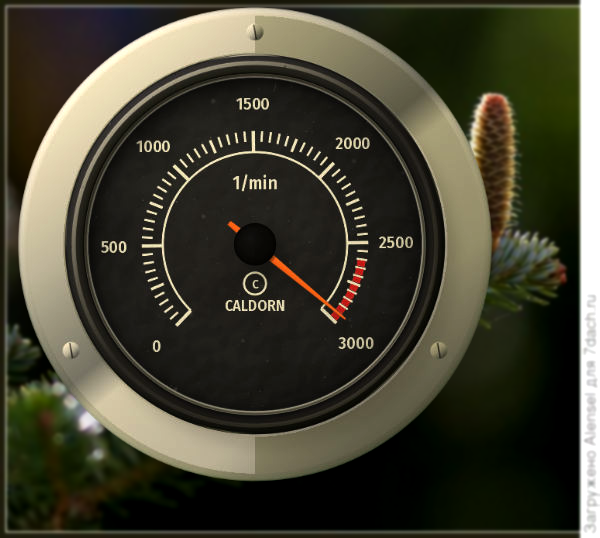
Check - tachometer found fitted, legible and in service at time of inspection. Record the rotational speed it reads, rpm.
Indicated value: 2950 rpm
